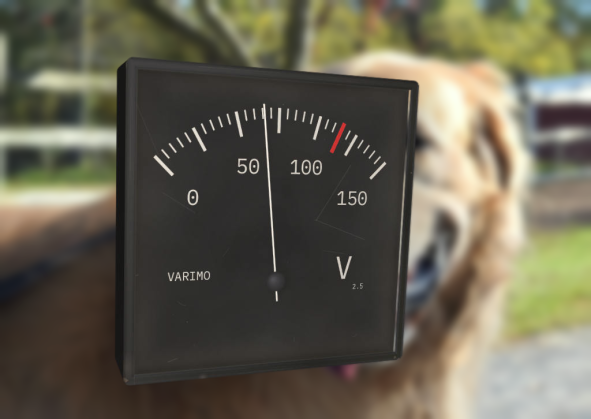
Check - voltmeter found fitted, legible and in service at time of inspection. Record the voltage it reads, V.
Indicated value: 65 V
